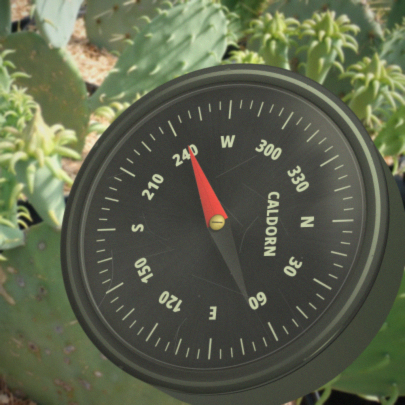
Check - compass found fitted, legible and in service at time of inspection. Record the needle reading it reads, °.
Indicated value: 245 °
